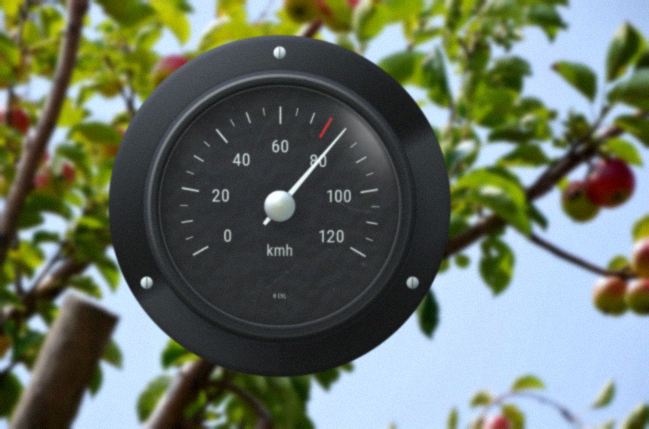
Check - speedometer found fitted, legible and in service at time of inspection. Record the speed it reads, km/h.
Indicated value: 80 km/h
